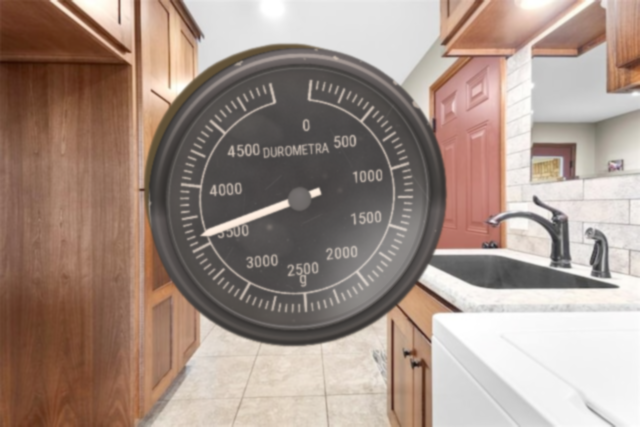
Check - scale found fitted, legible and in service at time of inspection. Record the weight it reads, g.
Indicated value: 3600 g
